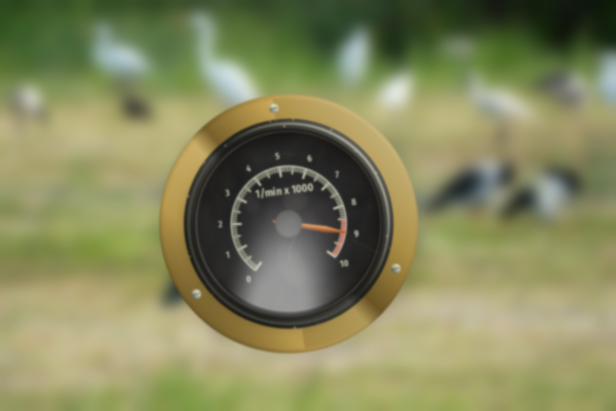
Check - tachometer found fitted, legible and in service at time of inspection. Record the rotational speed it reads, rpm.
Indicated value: 9000 rpm
